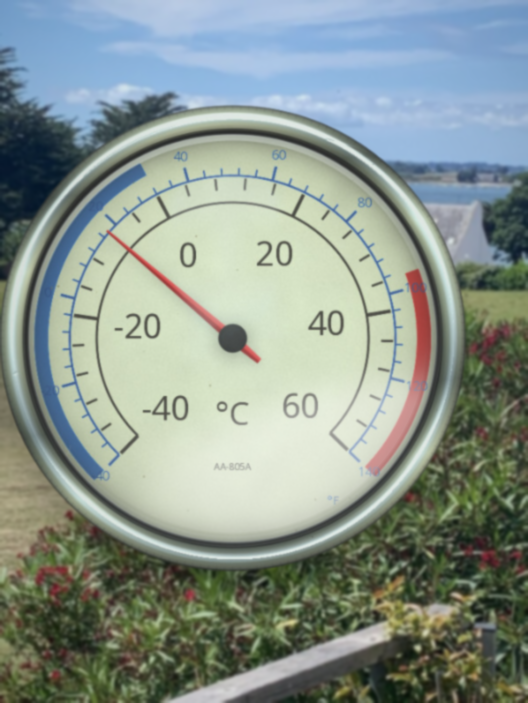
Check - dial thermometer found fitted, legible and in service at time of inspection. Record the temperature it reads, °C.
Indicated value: -8 °C
